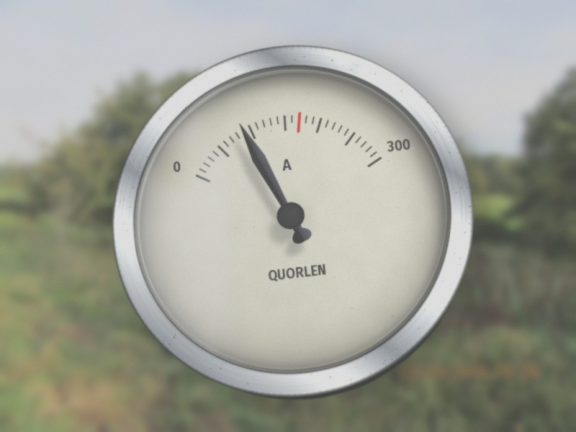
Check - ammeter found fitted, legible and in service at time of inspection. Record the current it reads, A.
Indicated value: 90 A
